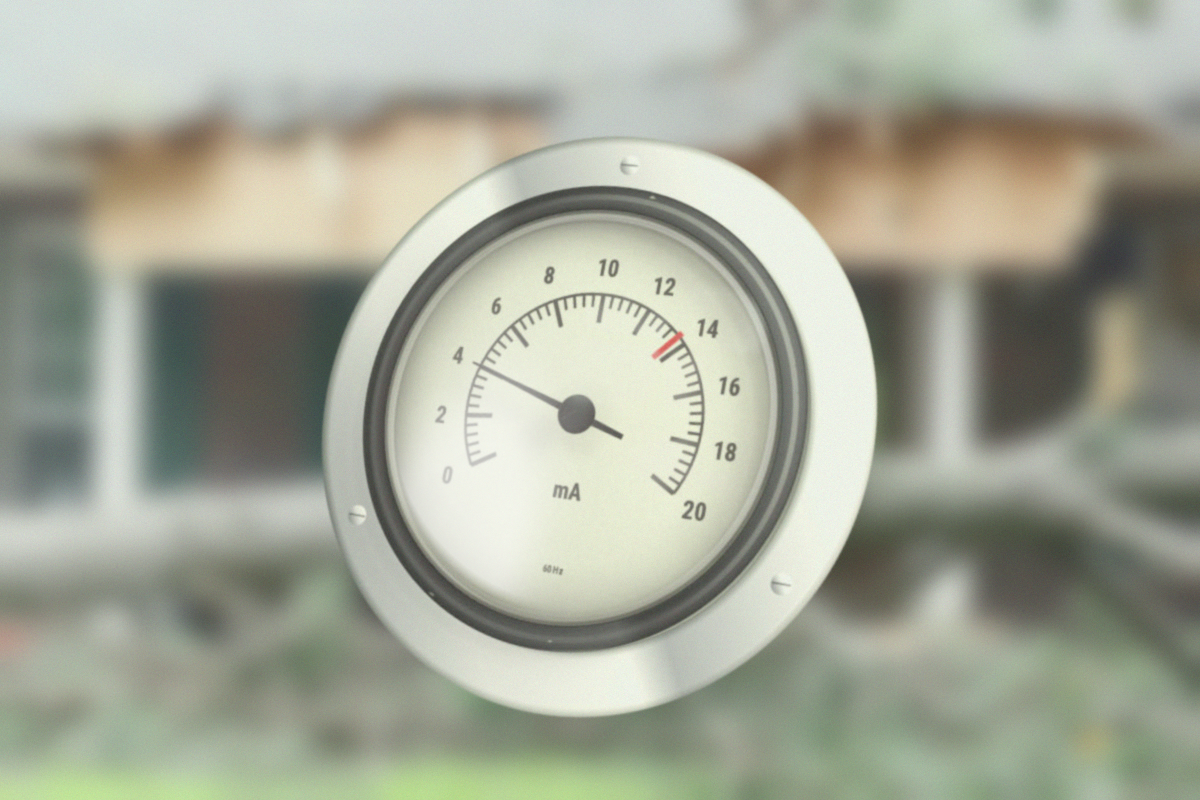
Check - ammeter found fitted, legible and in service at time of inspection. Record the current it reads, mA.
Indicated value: 4 mA
